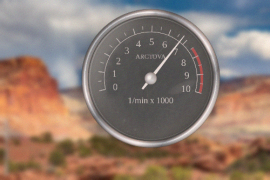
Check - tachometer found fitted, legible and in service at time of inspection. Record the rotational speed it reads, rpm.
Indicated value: 6750 rpm
